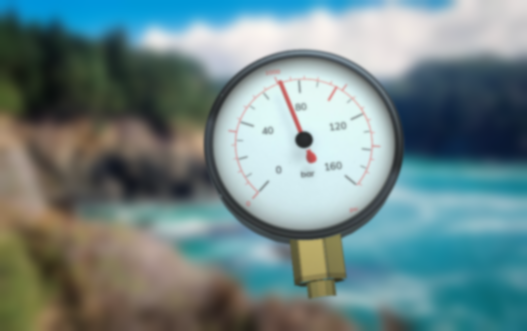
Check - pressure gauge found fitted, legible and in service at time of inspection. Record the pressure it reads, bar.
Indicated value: 70 bar
